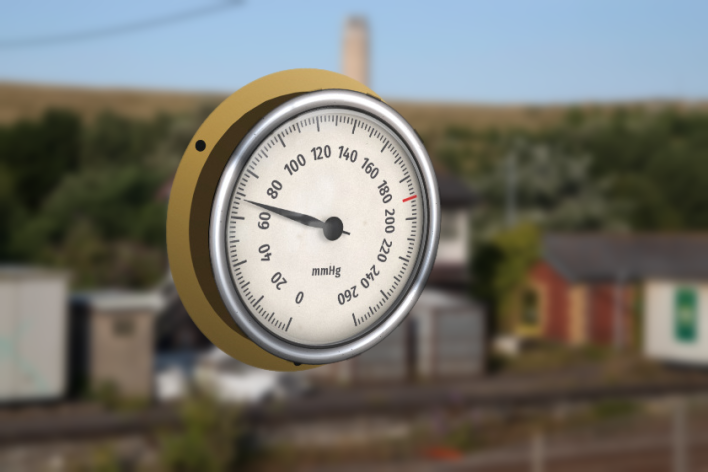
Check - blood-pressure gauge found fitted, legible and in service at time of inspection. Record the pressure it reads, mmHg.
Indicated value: 68 mmHg
